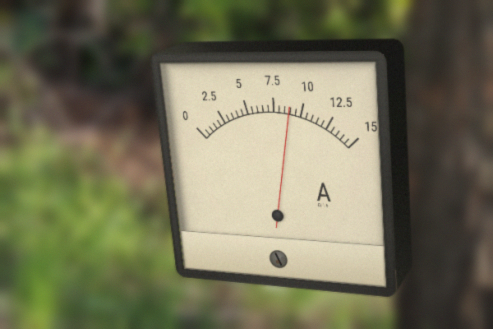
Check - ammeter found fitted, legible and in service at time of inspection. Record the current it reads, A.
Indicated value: 9 A
